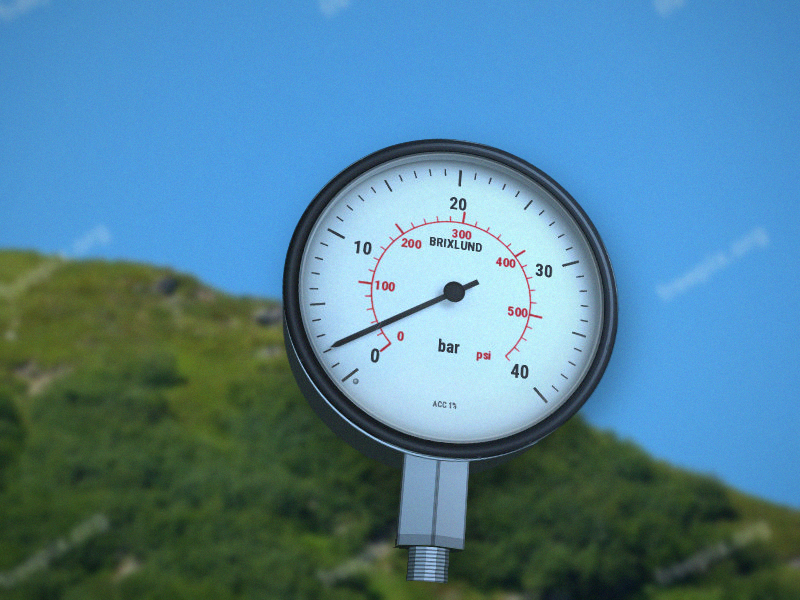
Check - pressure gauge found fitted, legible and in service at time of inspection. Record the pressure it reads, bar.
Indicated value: 2 bar
